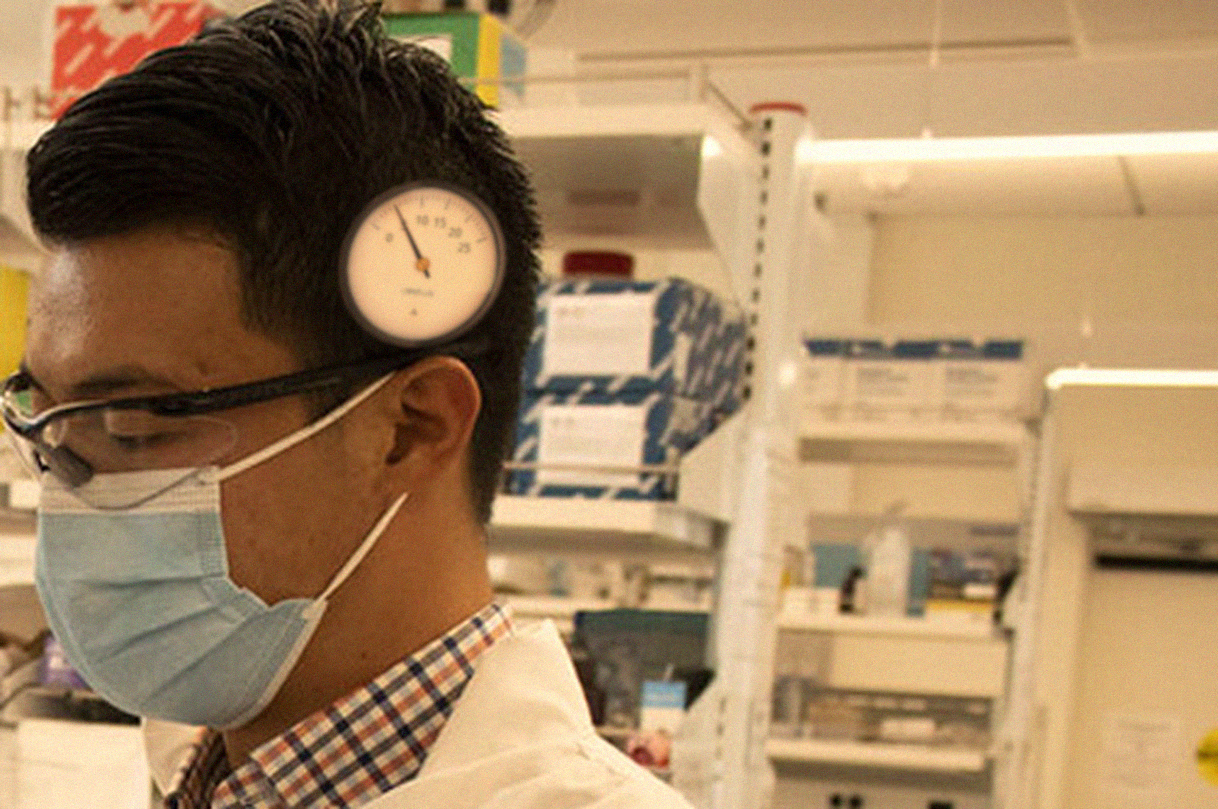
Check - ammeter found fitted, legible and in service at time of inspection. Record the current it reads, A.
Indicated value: 5 A
